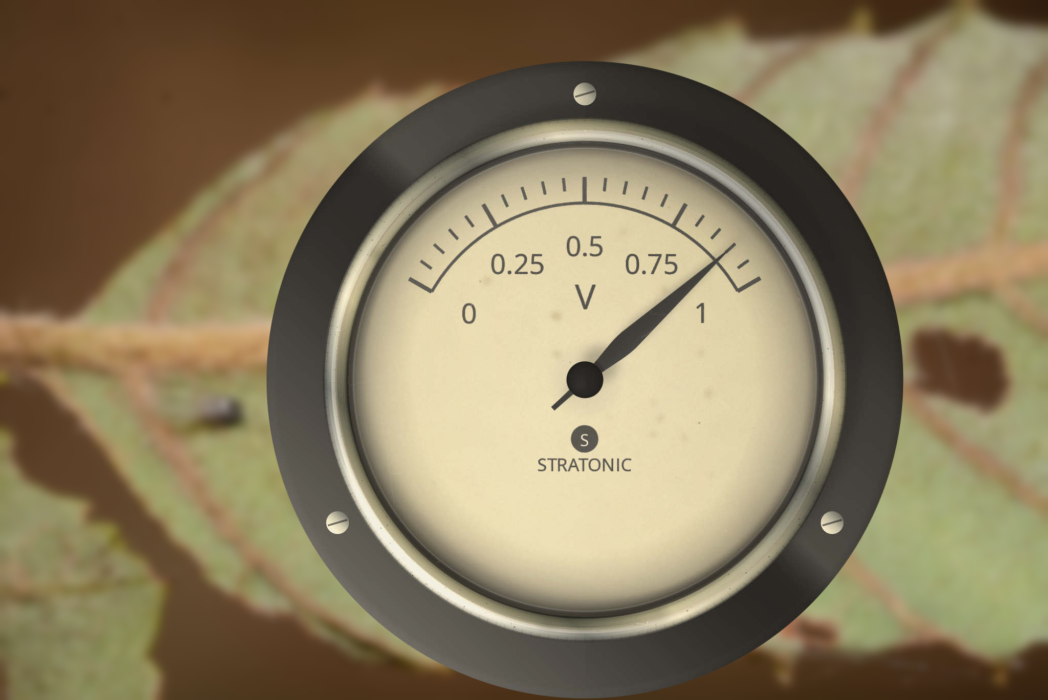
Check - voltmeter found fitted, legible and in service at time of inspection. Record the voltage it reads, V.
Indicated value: 0.9 V
